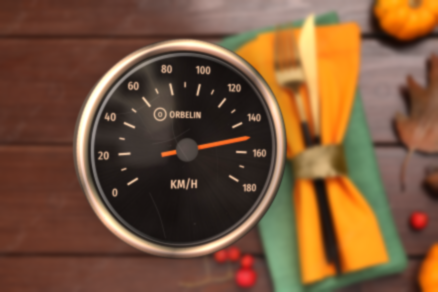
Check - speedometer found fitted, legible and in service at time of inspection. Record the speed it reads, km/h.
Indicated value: 150 km/h
